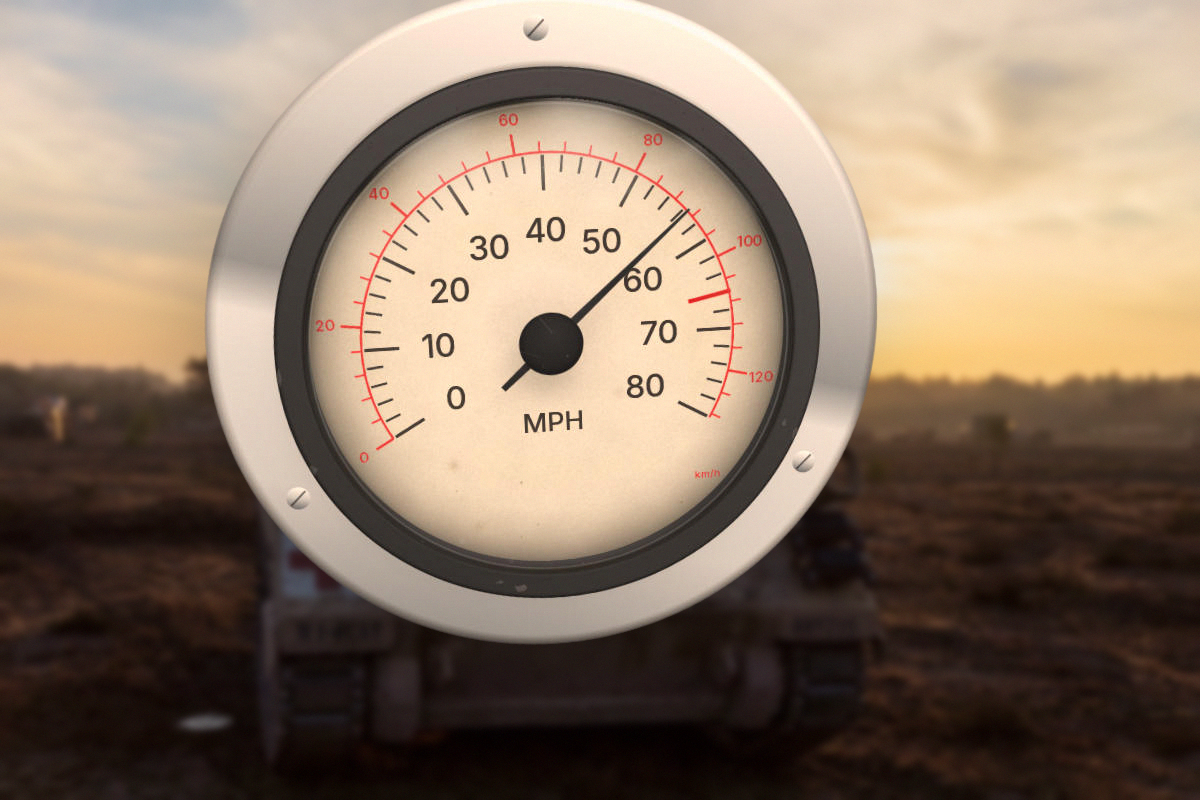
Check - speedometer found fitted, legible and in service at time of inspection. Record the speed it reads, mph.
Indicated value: 56 mph
